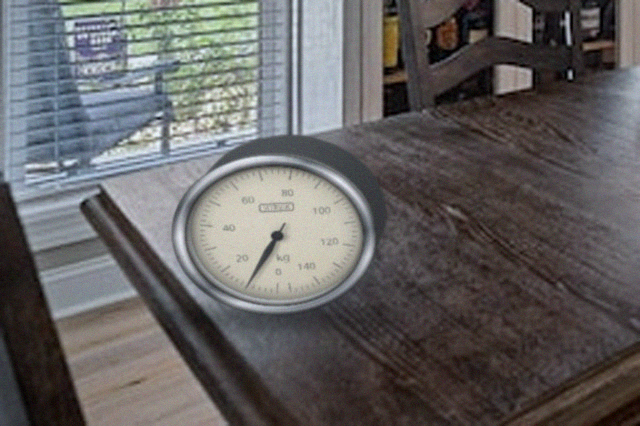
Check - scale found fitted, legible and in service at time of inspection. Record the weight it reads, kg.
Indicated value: 10 kg
